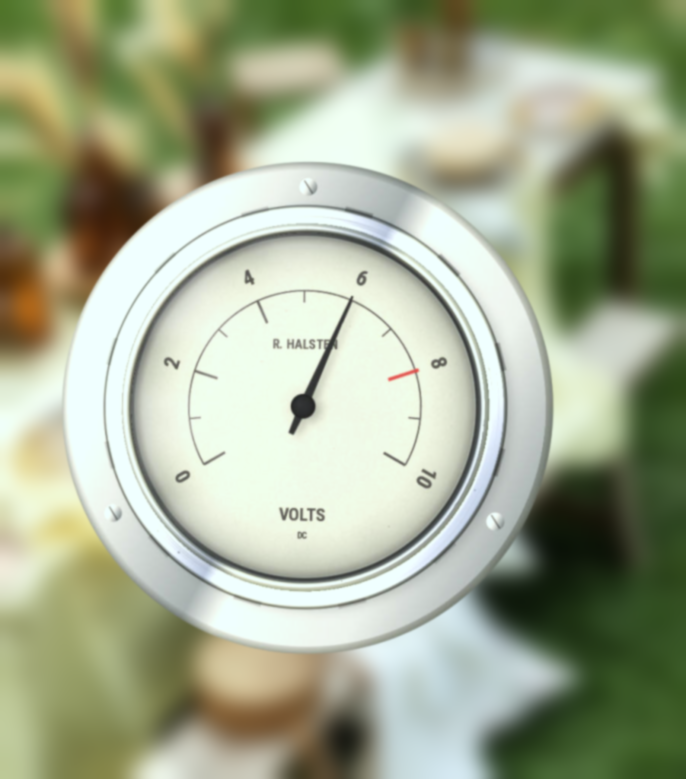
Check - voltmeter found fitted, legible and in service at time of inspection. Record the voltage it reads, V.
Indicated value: 6 V
